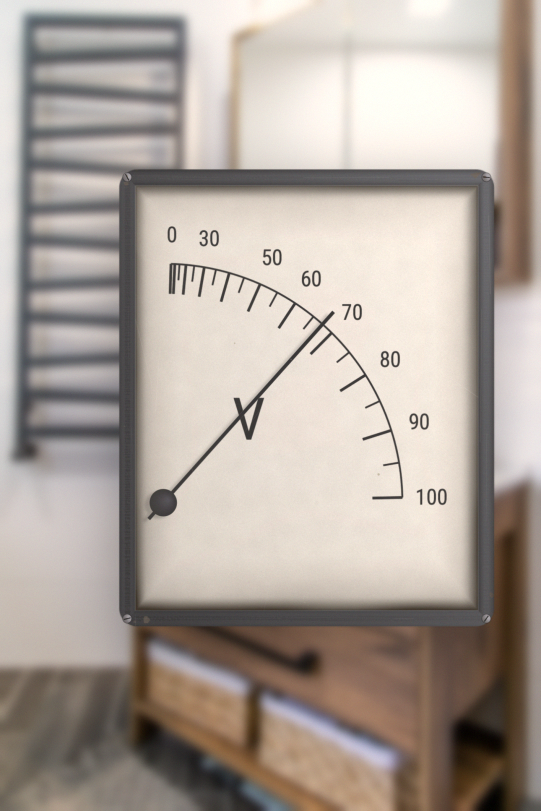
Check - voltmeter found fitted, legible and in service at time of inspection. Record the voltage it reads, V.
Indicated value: 67.5 V
